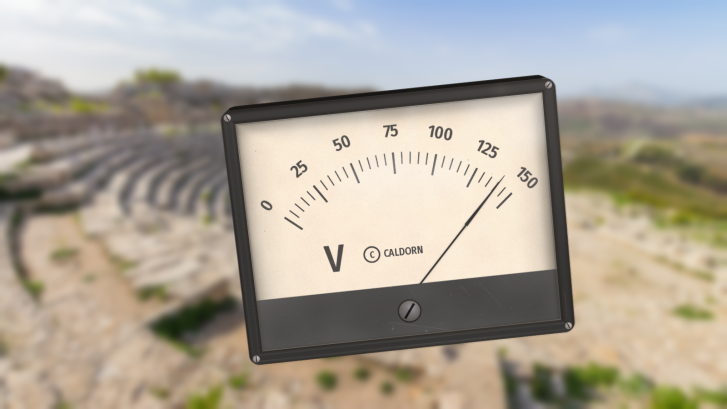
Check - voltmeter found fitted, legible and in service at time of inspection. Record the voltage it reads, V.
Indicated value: 140 V
